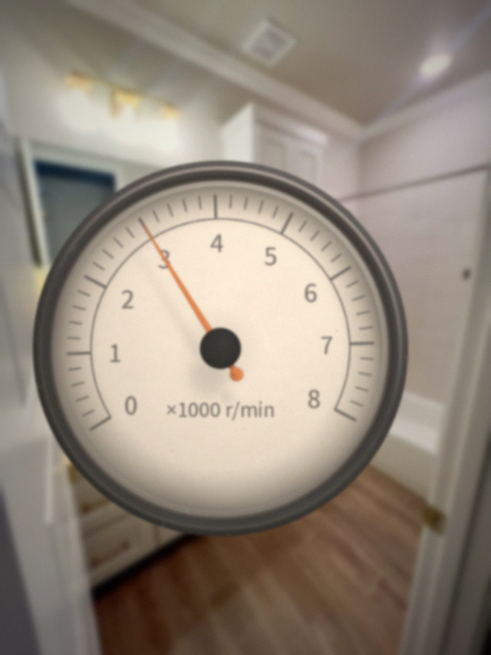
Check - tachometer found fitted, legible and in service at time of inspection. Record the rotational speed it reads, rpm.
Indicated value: 3000 rpm
